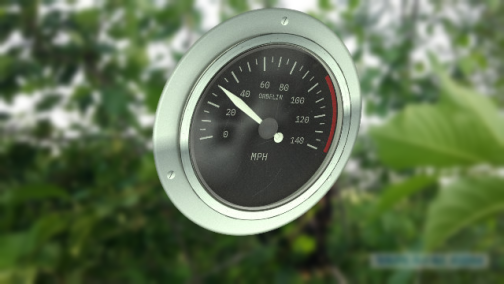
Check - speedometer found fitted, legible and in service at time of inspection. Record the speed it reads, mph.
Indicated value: 30 mph
